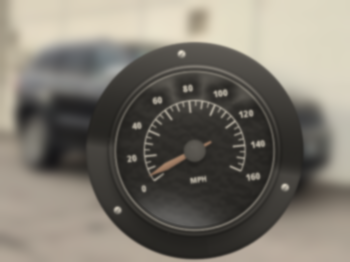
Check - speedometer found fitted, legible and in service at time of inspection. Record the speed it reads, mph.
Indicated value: 5 mph
